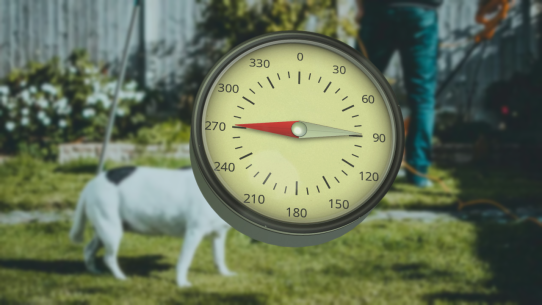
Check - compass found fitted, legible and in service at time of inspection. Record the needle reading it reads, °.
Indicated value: 270 °
